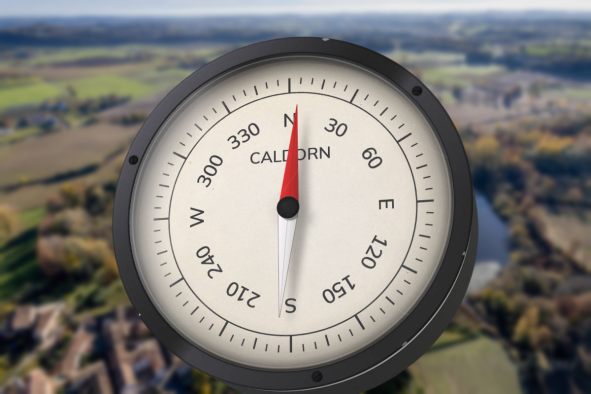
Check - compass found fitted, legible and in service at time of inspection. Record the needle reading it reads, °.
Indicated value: 5 °
